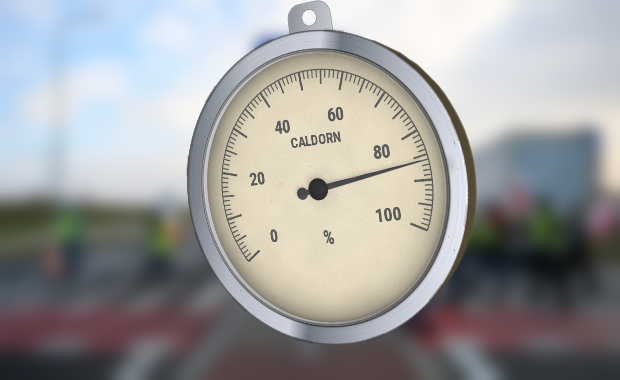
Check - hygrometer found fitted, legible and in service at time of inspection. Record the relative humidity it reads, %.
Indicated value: 86 %
